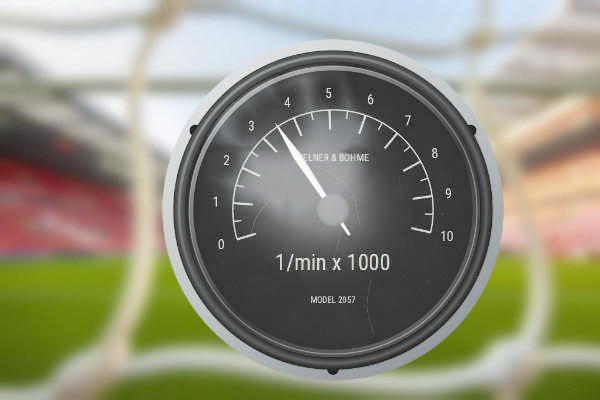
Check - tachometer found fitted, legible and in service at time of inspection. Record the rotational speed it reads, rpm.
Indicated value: 3500 rpm
